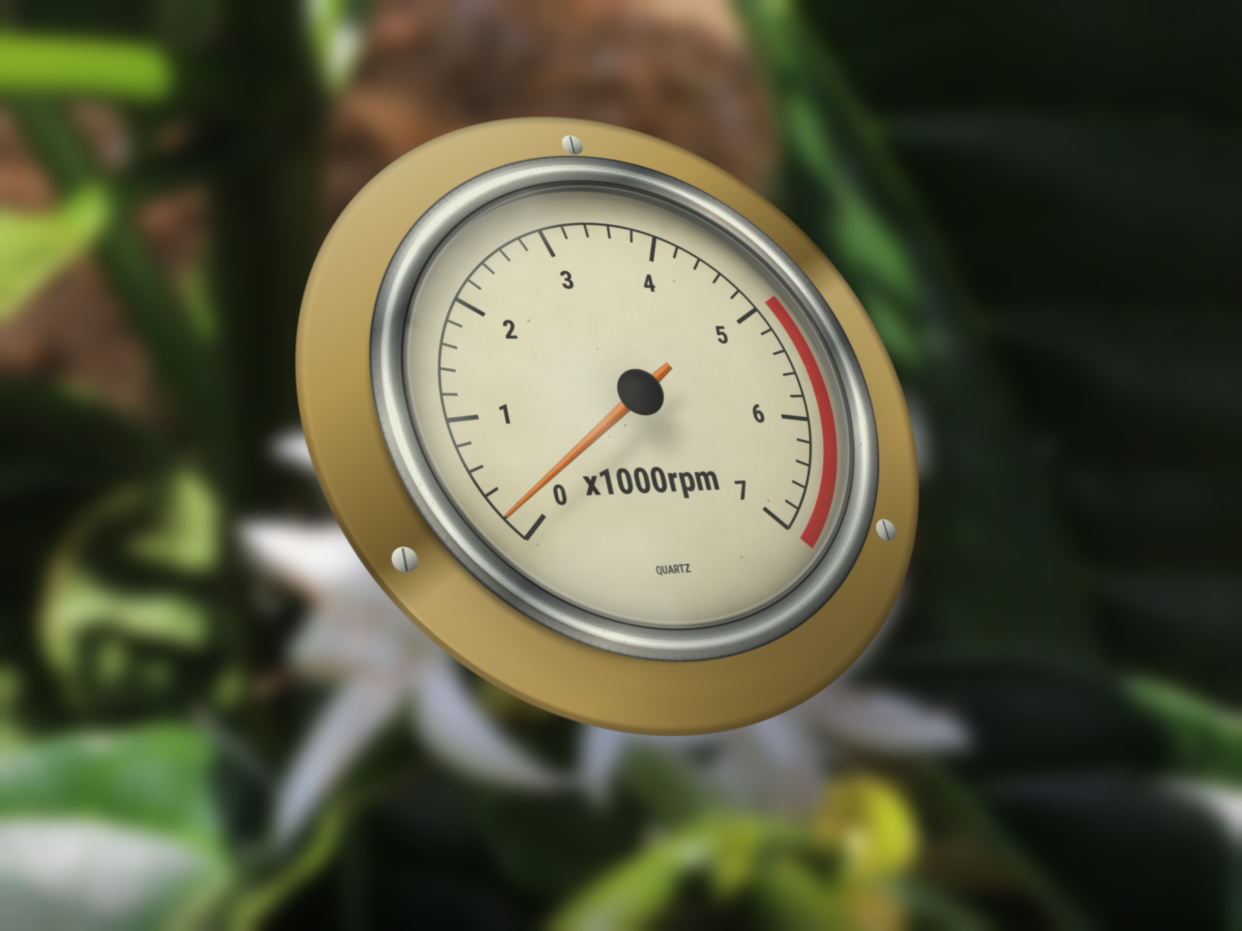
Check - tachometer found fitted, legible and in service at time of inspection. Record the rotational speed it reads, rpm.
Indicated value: 200 rpm
